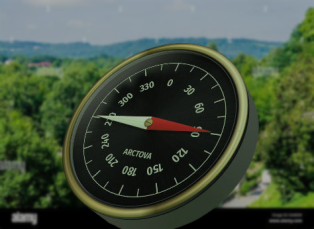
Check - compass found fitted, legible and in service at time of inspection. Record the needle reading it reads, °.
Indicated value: 90 °
